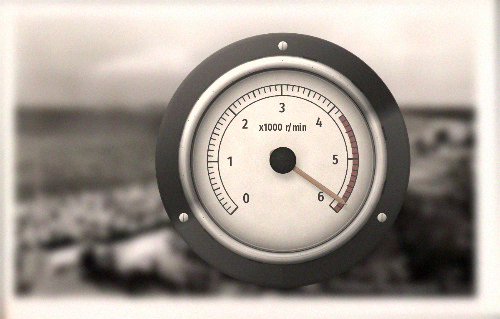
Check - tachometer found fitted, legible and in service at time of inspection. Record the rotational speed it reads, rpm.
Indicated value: 5800 rpm
